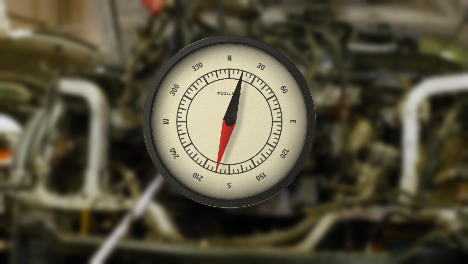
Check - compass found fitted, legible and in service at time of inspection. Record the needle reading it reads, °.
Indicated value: 195 °
